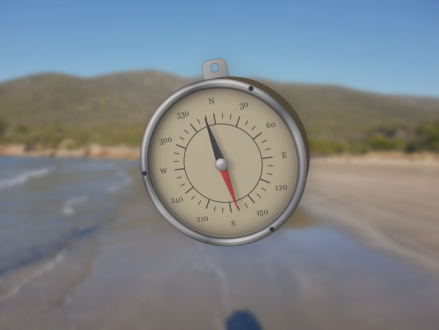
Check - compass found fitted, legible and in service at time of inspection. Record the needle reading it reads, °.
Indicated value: 170 °
